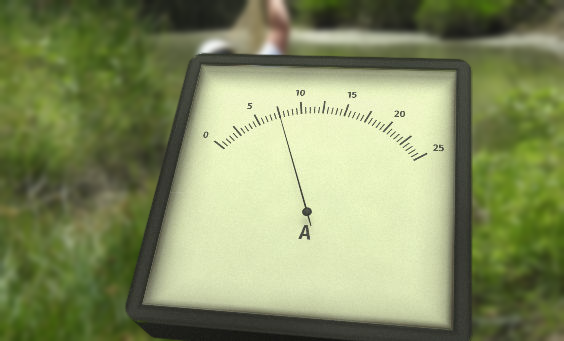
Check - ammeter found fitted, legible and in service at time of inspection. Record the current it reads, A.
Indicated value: 7.5 A
